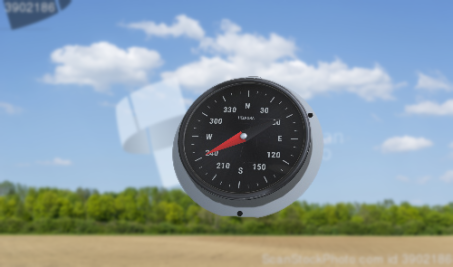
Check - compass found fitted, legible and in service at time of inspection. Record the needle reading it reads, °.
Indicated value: 240 °
